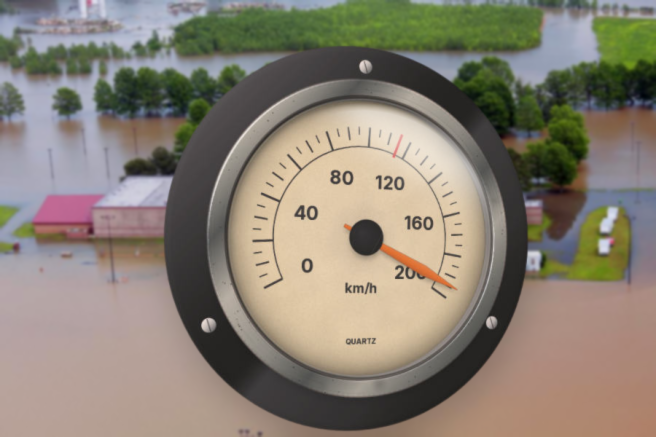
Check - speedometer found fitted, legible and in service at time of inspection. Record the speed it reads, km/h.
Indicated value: 195 km/h
